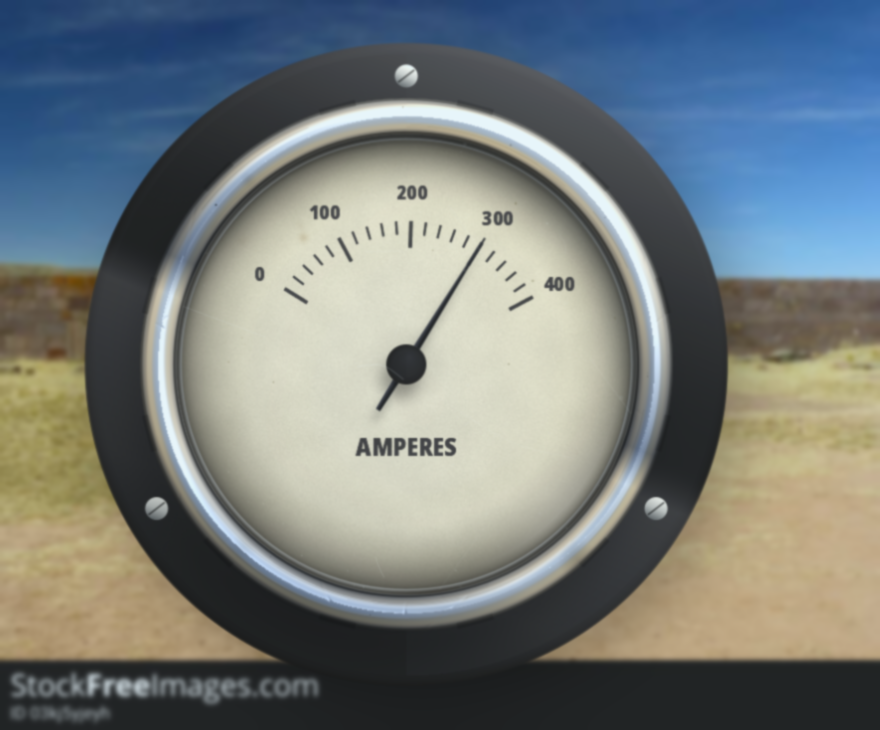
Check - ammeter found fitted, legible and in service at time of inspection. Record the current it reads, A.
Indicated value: 300 A
